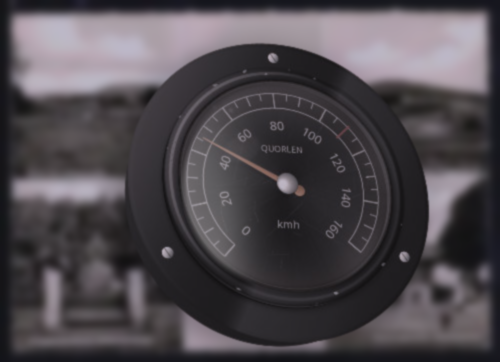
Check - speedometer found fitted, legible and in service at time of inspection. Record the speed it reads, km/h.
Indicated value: 45 km/h
